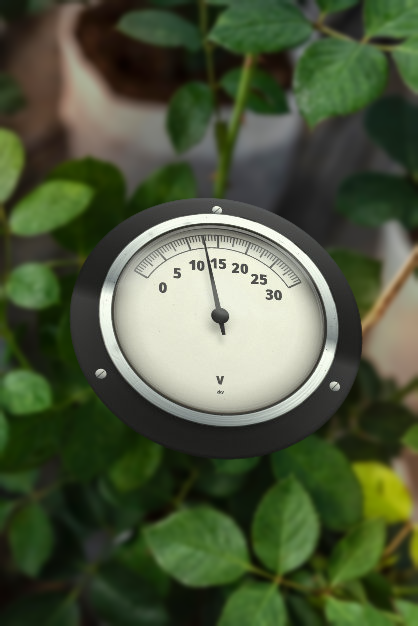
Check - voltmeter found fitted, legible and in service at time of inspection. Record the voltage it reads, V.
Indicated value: 12.5 V
